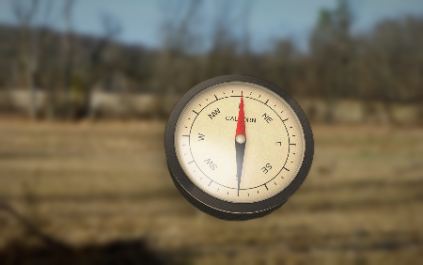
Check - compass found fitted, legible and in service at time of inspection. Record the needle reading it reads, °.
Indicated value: 0 °
